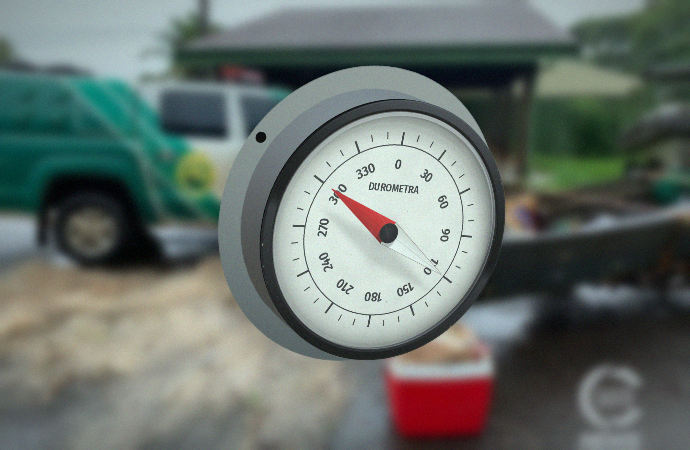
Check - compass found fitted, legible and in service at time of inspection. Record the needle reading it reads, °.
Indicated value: 300 °
